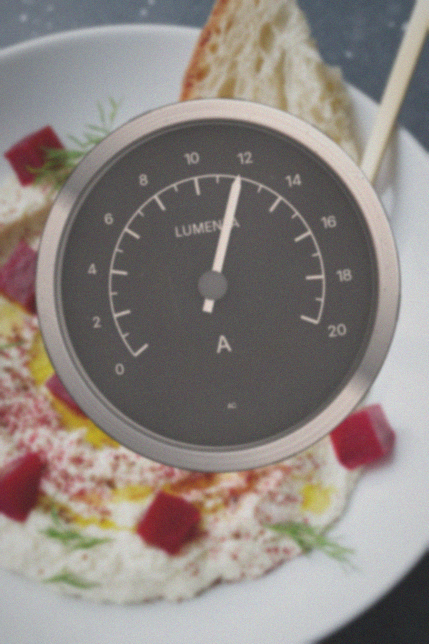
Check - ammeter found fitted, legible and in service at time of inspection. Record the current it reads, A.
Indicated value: 12 A
